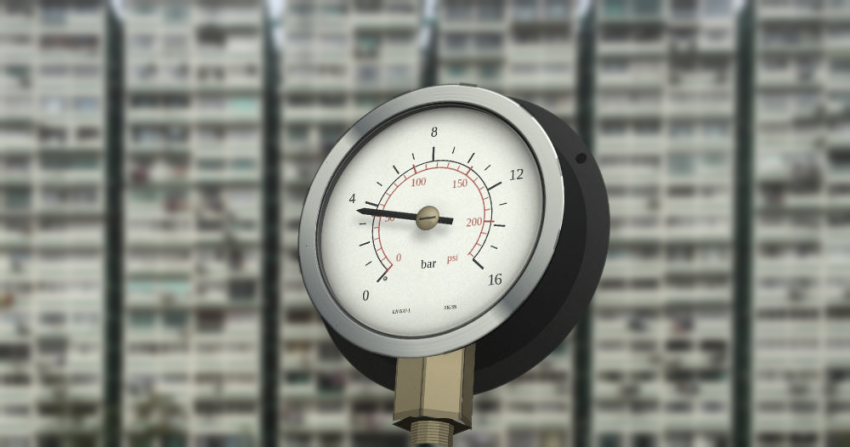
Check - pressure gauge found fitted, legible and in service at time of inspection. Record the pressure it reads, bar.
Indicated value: 3.5 bar
